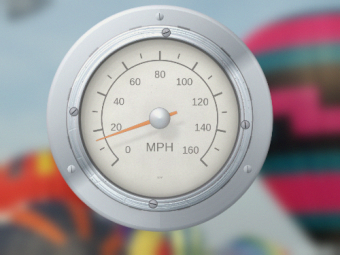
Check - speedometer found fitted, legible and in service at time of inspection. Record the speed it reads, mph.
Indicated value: 15 mph
